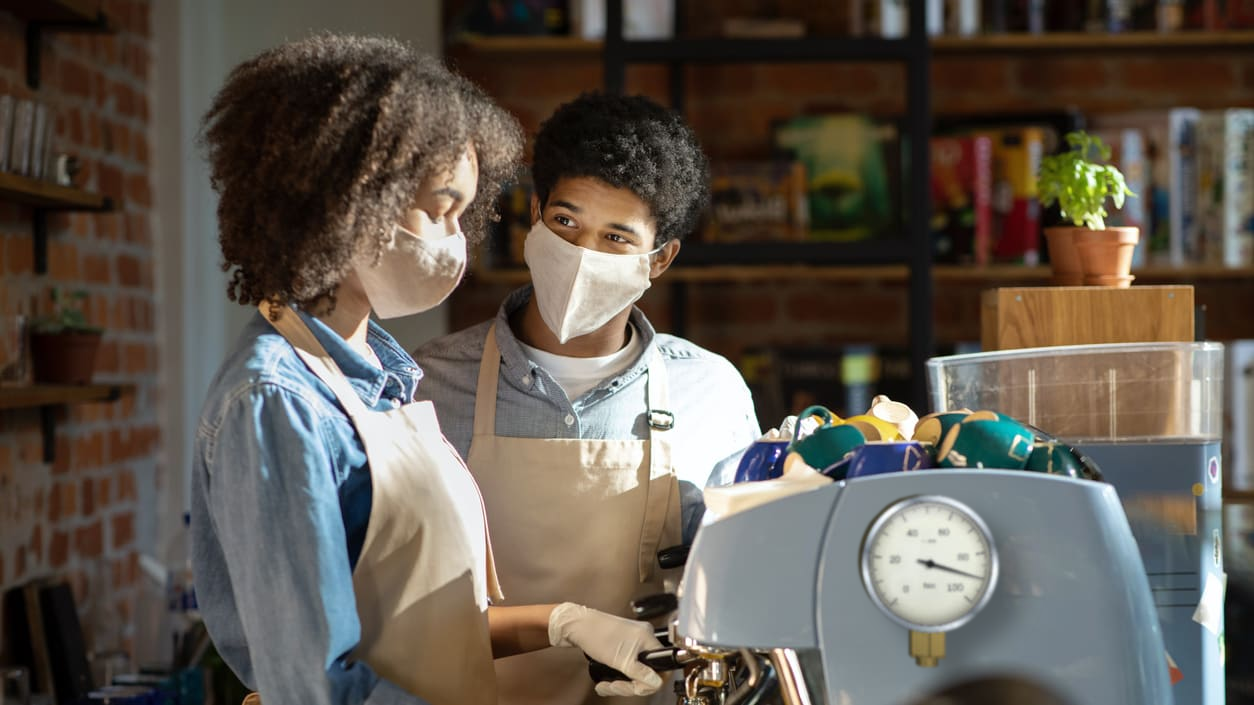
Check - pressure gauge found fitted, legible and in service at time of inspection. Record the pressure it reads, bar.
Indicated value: 90 bar
